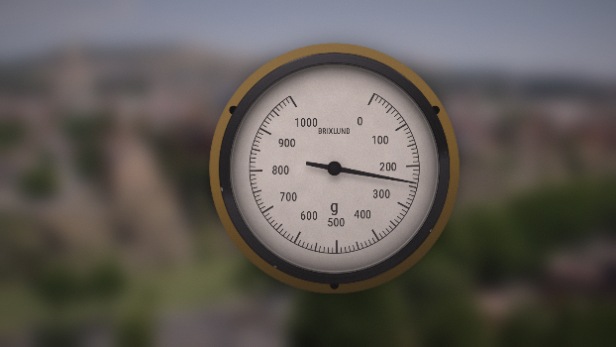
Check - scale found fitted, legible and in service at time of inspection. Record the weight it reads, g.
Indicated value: 240 g
